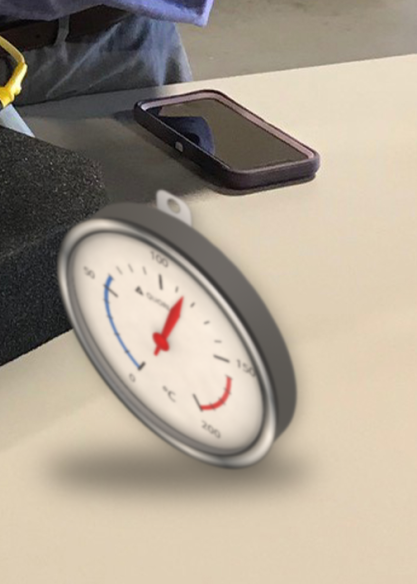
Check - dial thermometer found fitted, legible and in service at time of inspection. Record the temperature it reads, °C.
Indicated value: 115 °C
